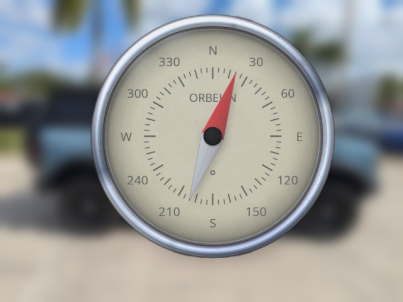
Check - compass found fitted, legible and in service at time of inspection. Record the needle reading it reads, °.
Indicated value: 20 °
